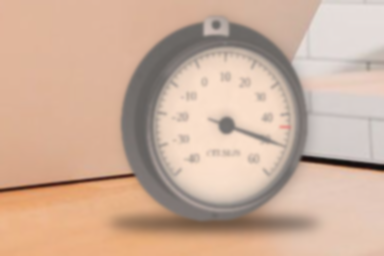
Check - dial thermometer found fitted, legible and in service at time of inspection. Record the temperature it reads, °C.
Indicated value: 50 °C
